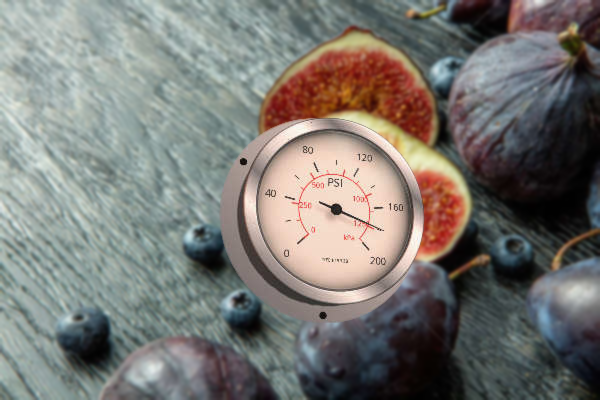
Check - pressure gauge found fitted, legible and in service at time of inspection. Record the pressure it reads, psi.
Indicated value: 180 psi
